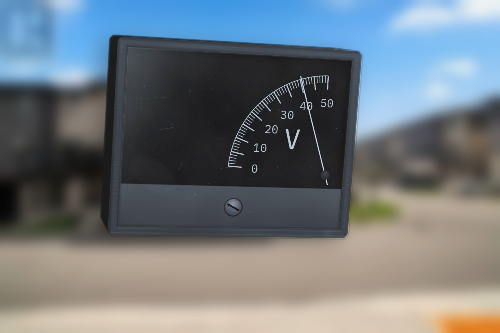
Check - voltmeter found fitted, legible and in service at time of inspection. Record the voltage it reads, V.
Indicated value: 40 V
